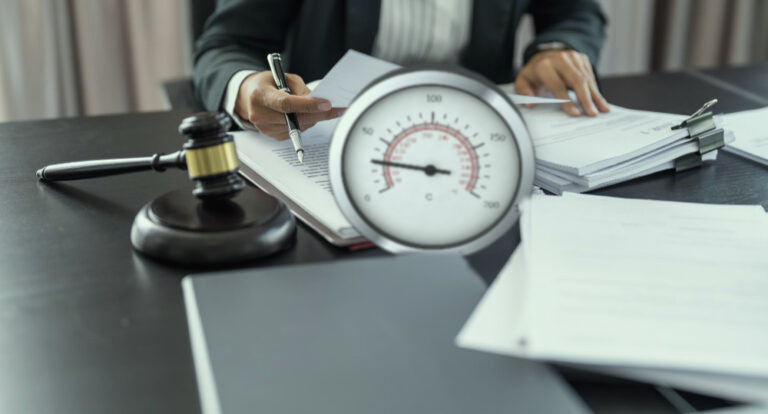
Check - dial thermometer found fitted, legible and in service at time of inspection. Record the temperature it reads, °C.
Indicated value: 30 °C
